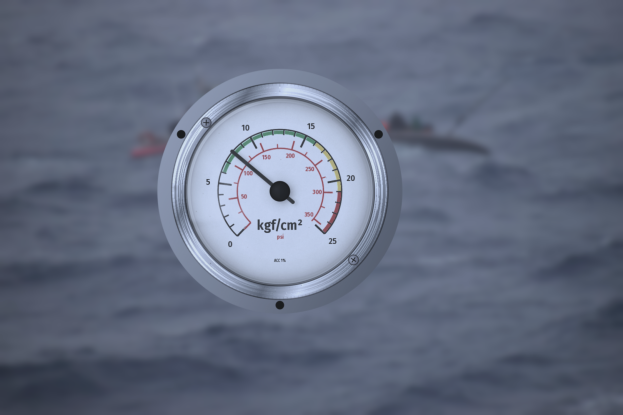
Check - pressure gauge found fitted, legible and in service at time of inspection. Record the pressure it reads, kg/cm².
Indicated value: 8 kg/cm²
